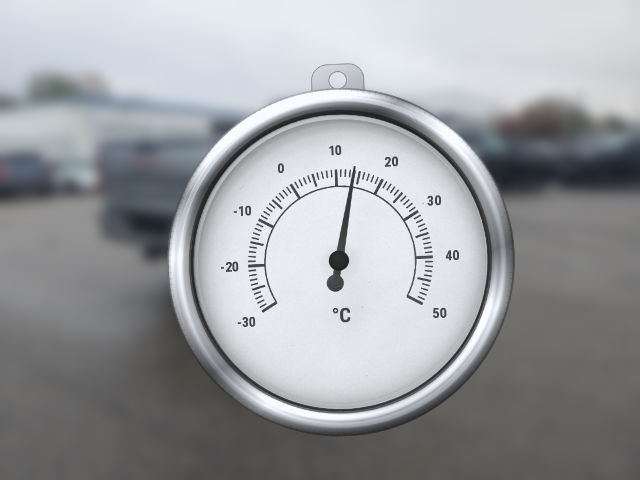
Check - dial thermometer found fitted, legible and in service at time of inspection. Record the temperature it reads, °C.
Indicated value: 14 °C
